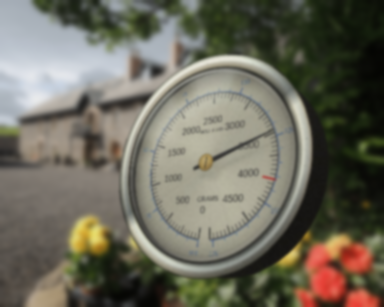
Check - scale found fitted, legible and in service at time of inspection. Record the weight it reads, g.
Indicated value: 3500 g
